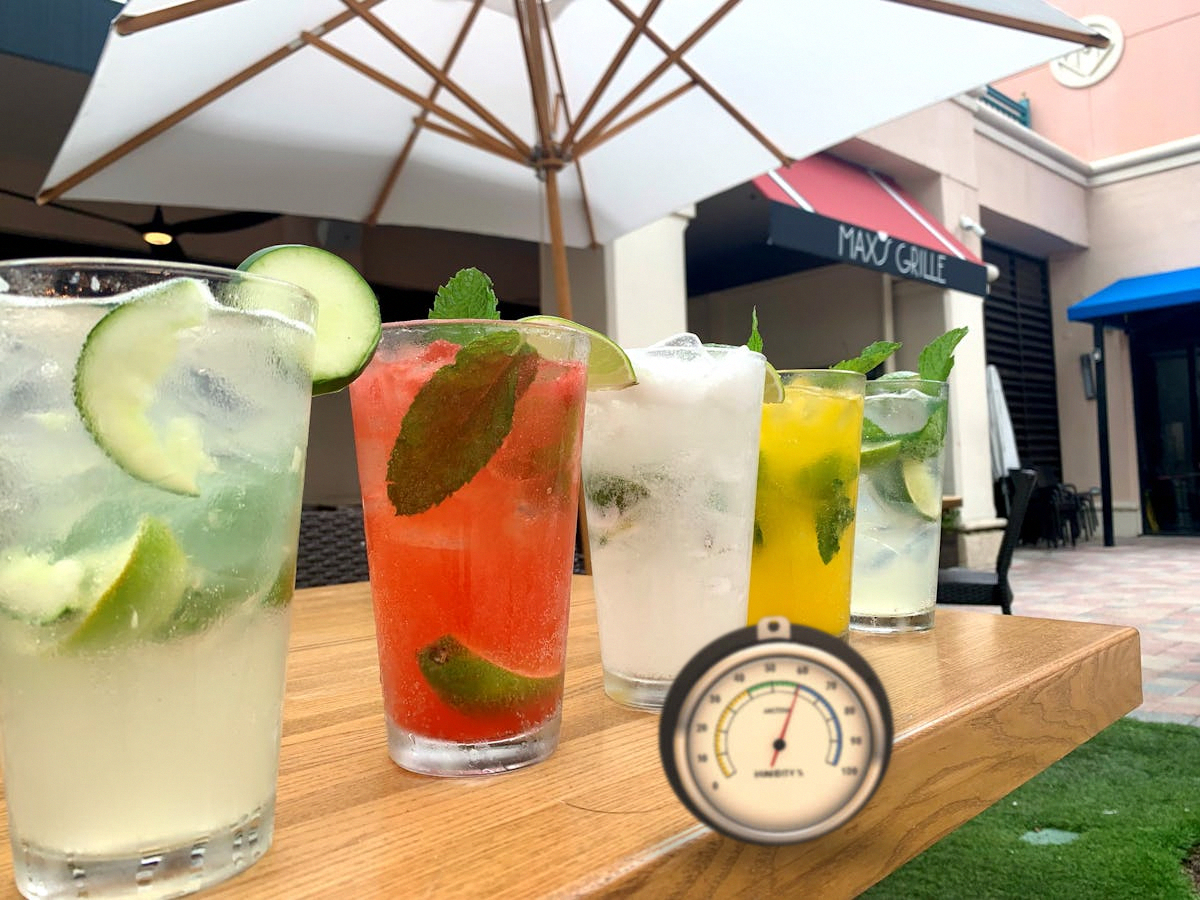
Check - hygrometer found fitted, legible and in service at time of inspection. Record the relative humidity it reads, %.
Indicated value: 60 %
